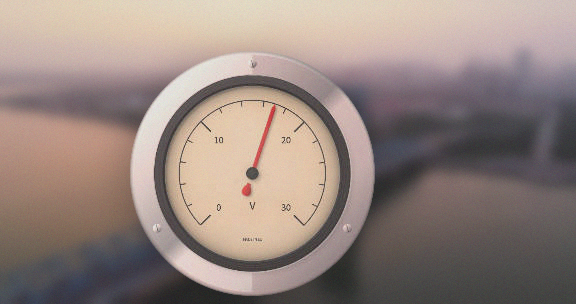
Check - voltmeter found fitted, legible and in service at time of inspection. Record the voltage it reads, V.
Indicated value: 17 V
